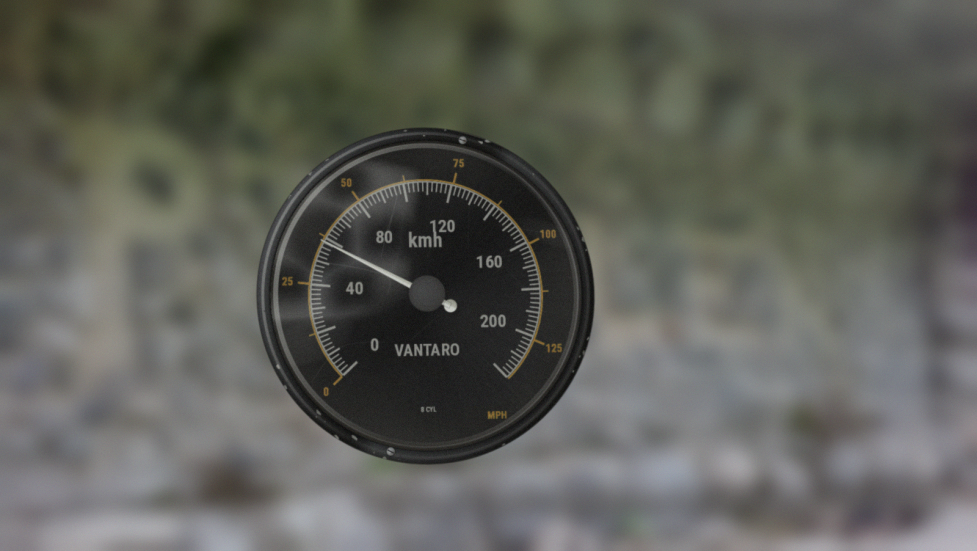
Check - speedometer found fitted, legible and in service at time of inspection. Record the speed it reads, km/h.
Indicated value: 58 km/h
